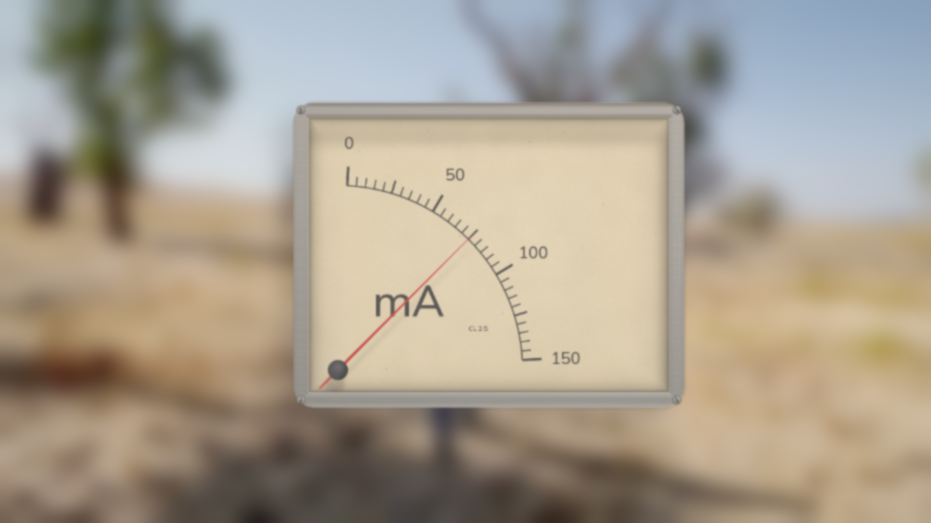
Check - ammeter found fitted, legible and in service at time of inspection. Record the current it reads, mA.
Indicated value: 75 mA
